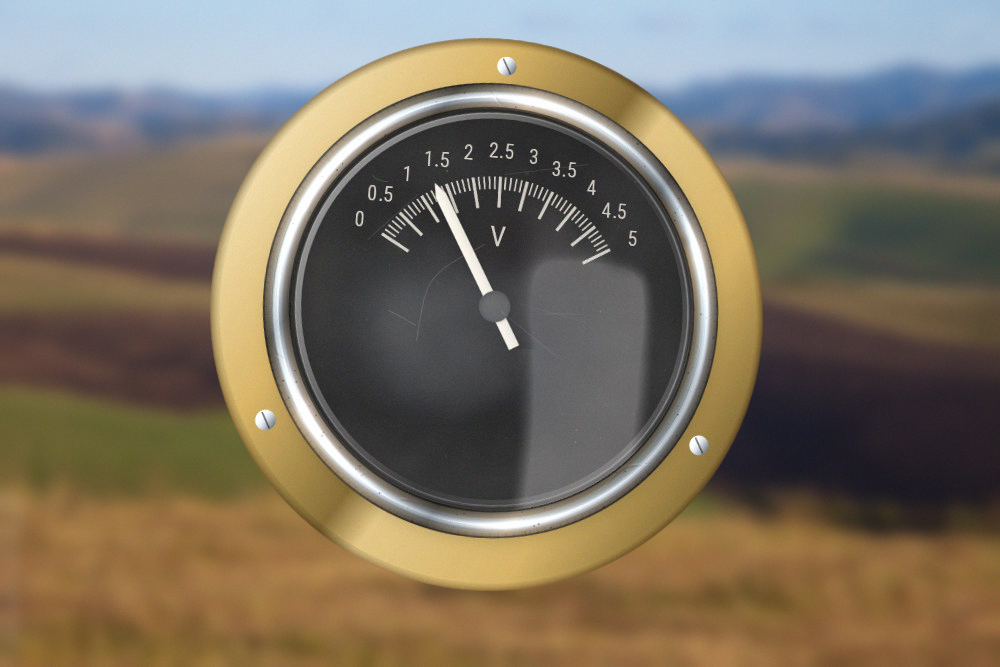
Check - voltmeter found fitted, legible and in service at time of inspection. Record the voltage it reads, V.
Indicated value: 1.3 V
